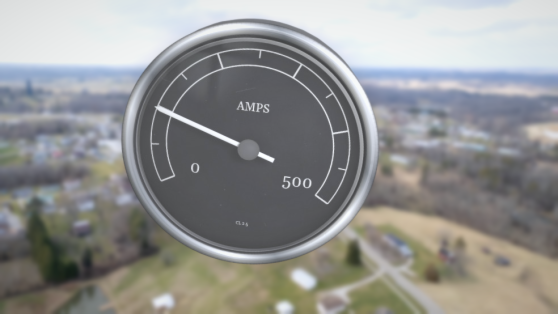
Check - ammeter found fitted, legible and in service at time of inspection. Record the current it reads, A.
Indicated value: 100 A
